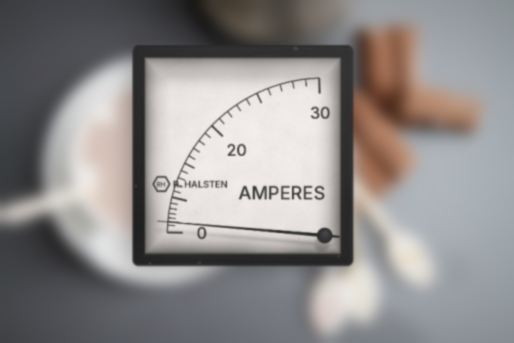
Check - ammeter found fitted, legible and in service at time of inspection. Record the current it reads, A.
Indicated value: 5 A
